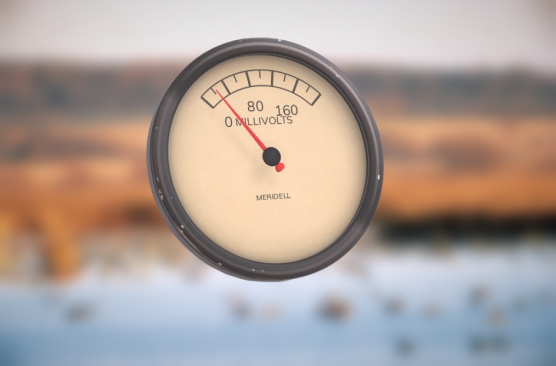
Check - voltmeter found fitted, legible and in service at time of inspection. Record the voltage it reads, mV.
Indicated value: 20 mV
